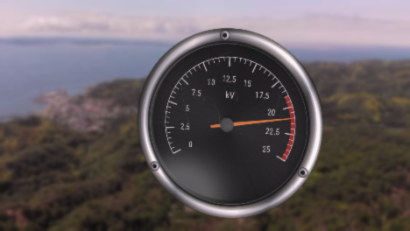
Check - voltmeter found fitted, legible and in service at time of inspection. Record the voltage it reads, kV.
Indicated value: 21 kV
